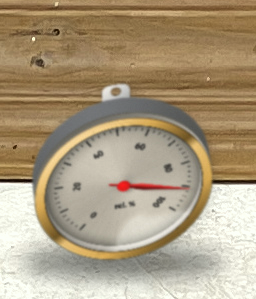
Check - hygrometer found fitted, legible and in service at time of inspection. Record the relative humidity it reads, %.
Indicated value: 90 %
